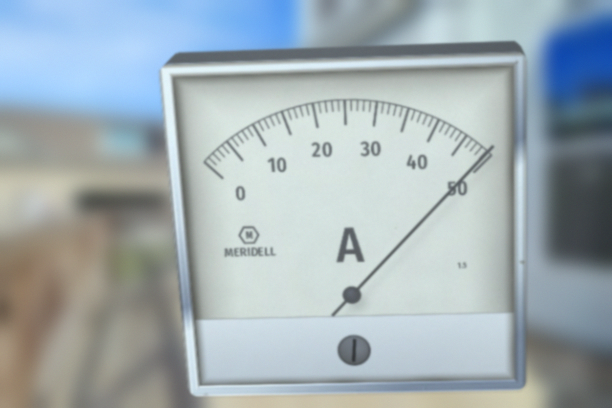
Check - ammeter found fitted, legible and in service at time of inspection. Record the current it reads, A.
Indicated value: 49 A
